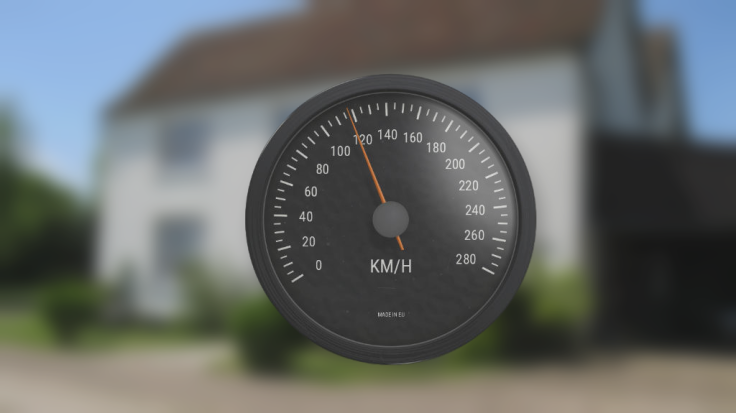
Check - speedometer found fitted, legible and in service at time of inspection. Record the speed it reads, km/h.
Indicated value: 117.5 km/h
